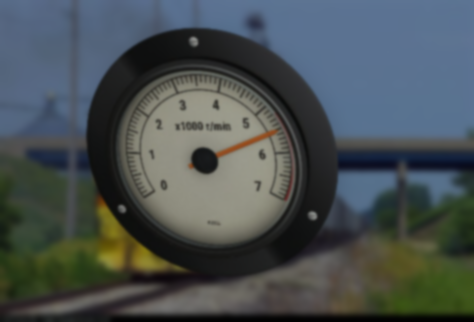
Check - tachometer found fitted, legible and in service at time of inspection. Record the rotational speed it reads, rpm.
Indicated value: 5500 rpm
